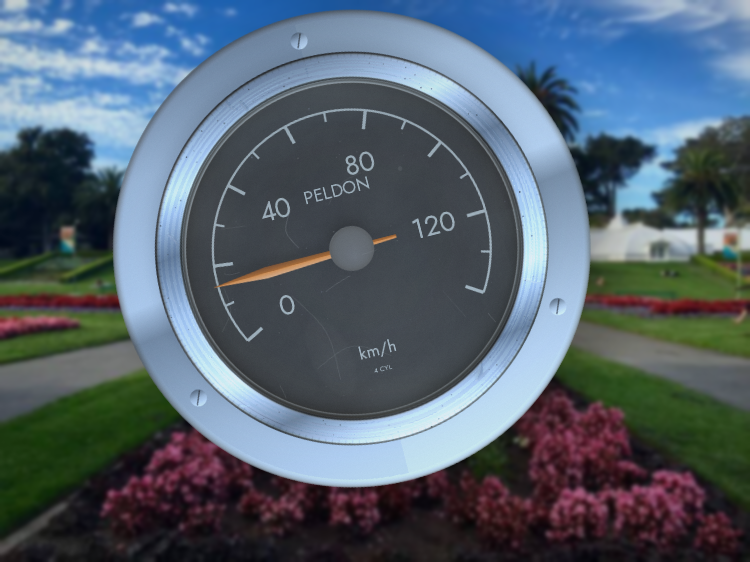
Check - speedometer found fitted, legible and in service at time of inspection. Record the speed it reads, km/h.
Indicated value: 15 km/h
